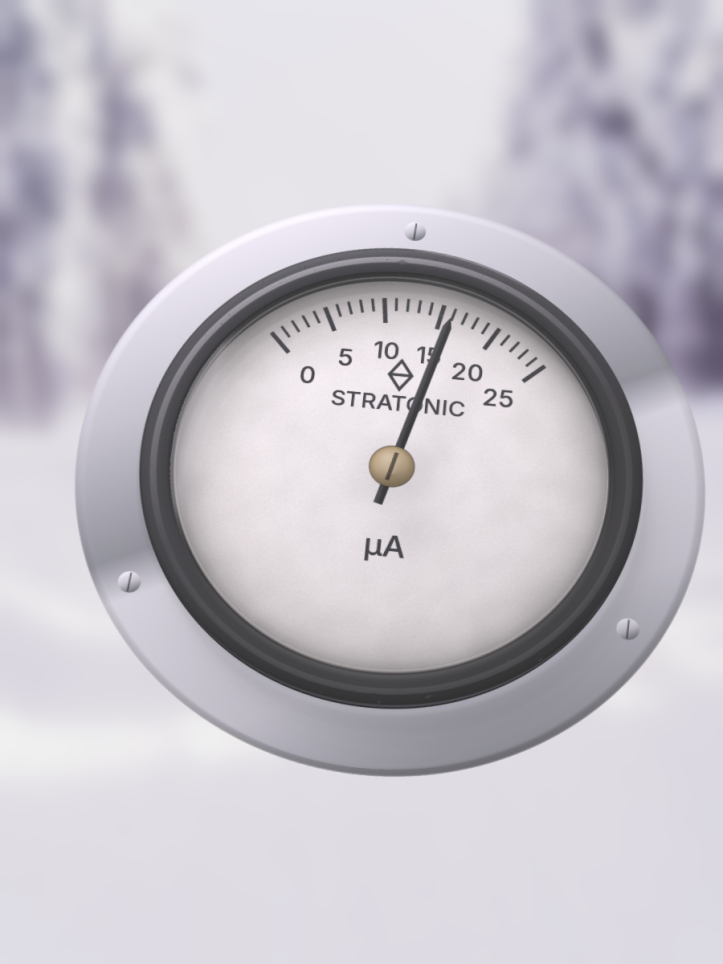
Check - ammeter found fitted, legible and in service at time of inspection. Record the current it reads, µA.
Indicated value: 16 µA
